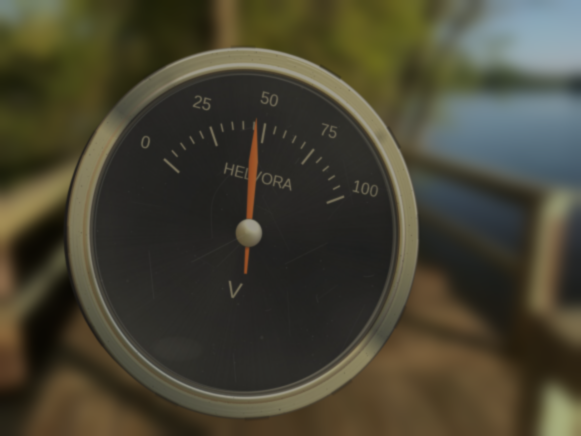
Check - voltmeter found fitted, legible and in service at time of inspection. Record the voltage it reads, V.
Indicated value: 45 V
